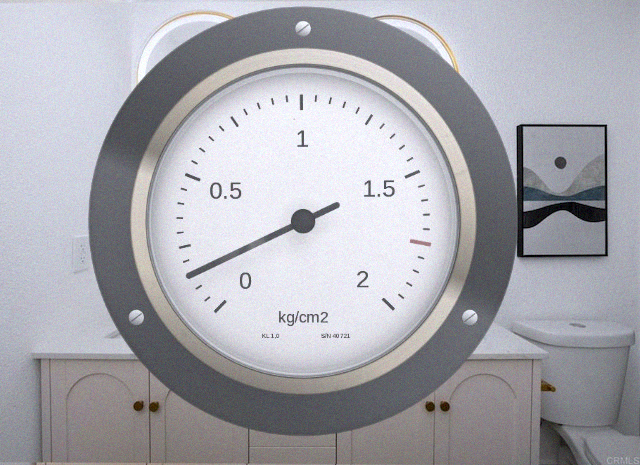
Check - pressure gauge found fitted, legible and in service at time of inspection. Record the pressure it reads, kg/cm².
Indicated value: 0.15 kg/cm²
